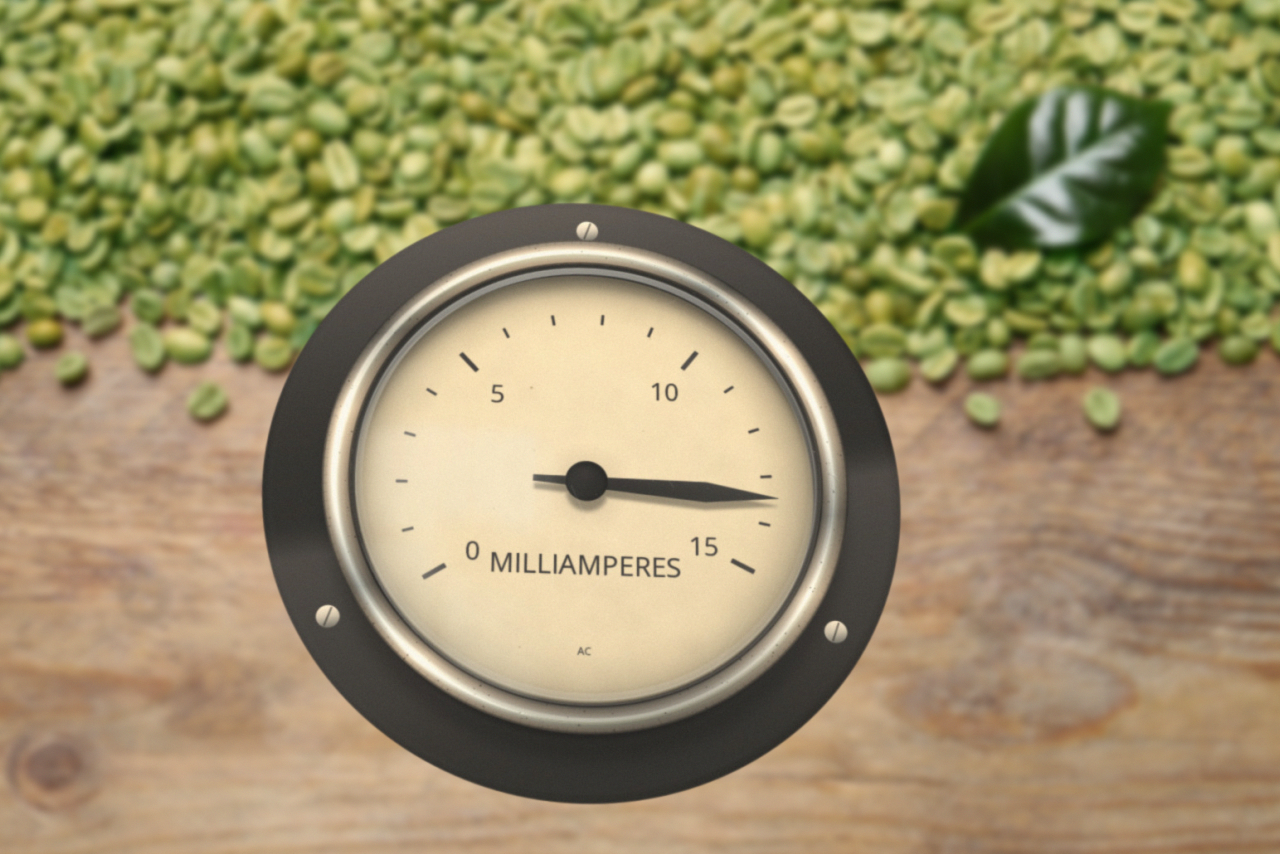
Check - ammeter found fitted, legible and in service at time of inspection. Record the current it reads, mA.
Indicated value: 13.5 mA
